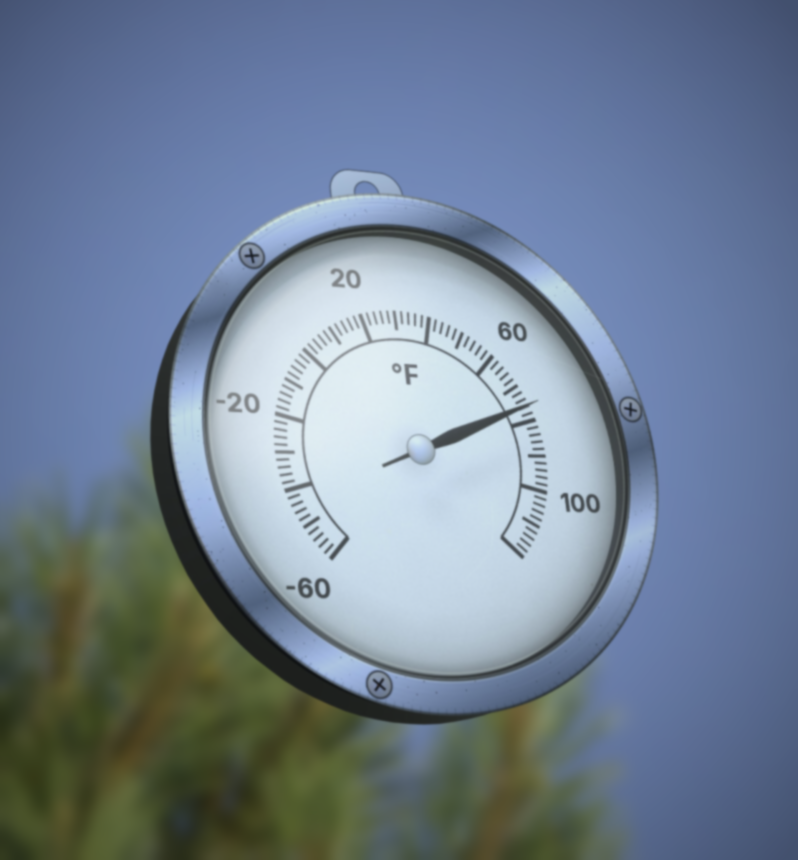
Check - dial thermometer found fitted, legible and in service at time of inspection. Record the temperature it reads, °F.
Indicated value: 76 °F
